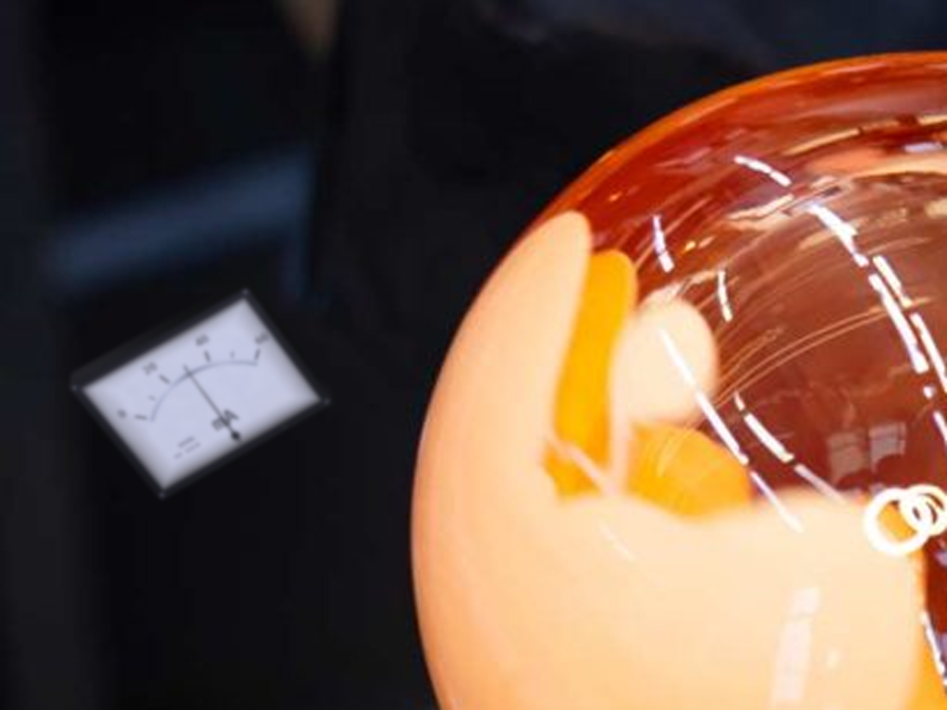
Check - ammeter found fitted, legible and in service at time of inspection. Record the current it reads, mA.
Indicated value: 30 mA
